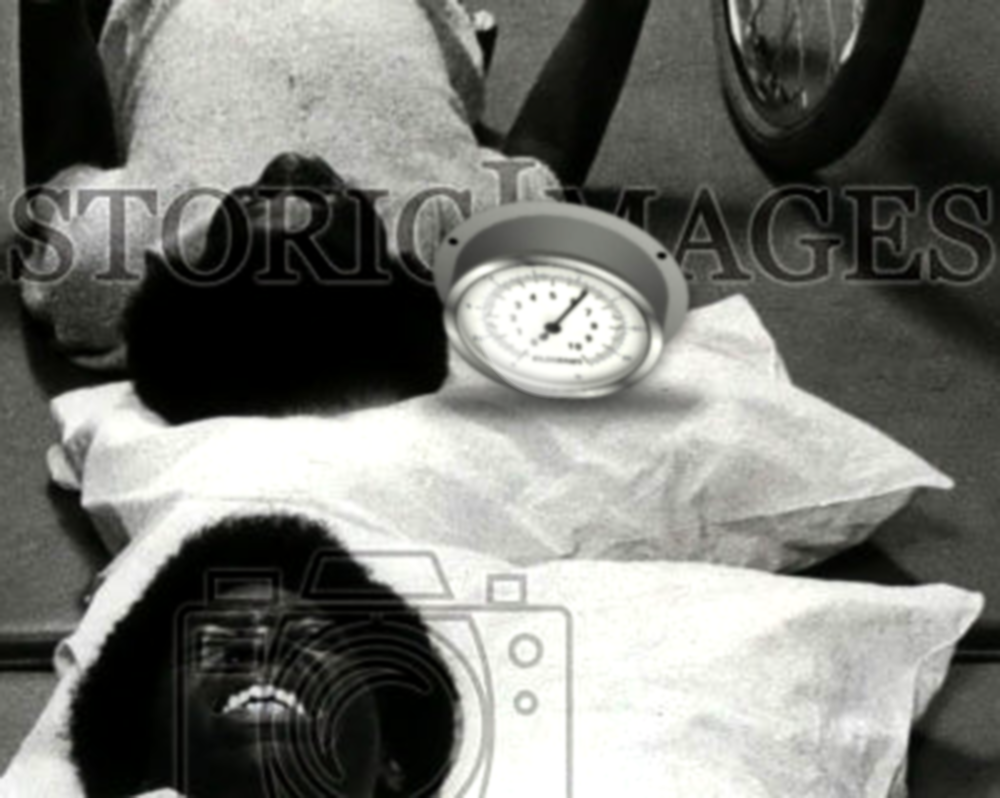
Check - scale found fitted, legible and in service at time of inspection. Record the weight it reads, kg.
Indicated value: 6 kg
